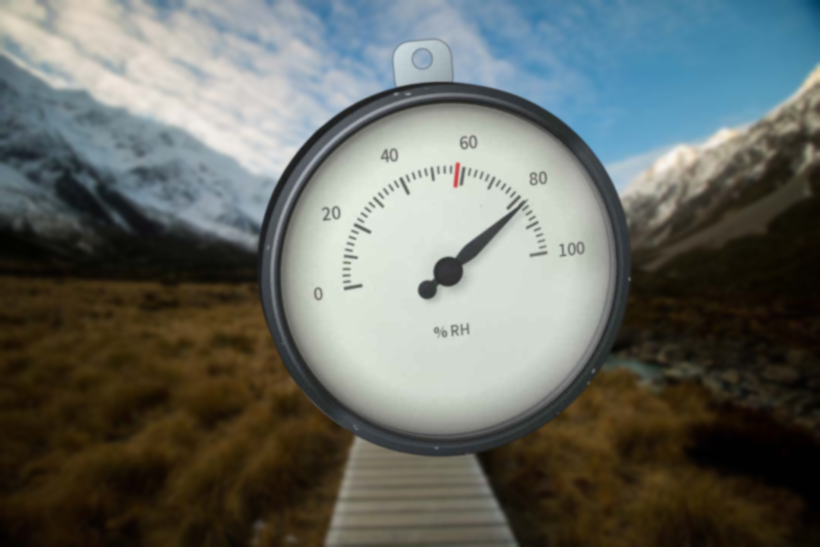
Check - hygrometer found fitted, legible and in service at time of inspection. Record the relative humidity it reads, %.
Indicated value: 82 %
